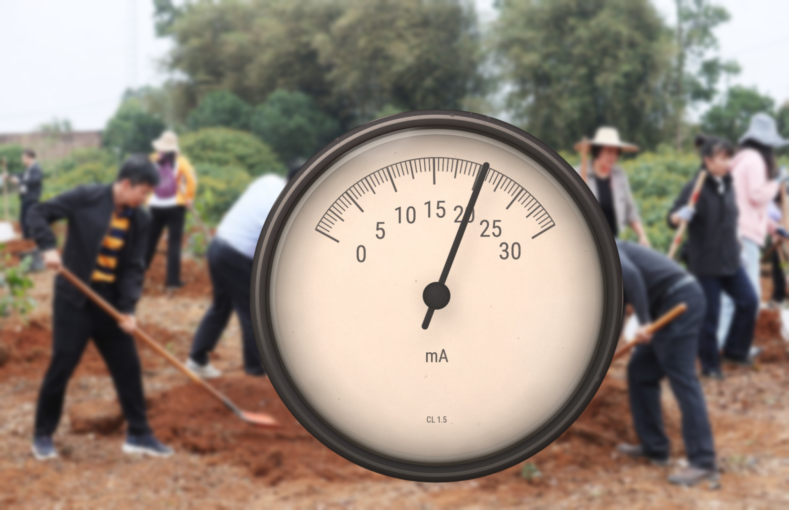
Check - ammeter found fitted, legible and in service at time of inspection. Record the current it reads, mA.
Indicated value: 20.5 mA
